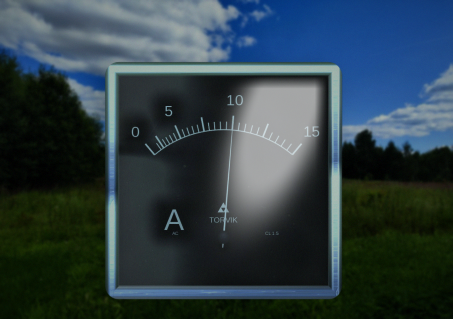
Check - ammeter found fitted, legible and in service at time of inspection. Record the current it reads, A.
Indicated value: 10 A
